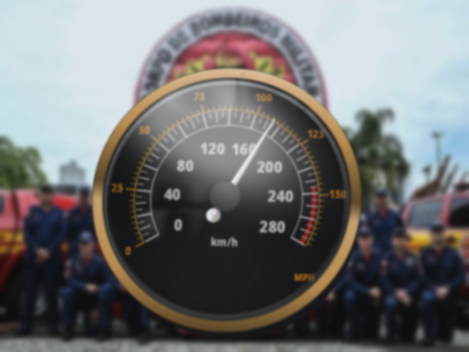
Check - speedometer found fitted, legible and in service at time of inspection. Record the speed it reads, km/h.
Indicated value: 175 km/h
